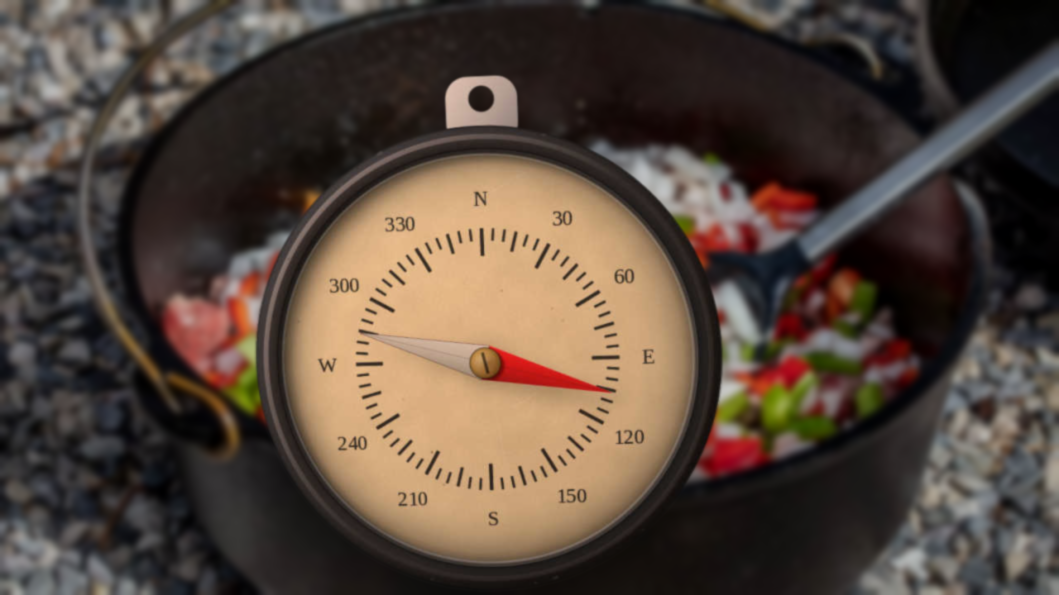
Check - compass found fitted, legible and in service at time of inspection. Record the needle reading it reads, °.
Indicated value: 105 °
